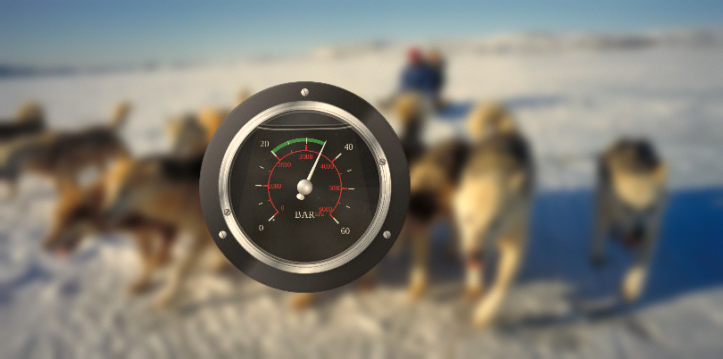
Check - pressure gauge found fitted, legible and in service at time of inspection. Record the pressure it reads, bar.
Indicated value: 35 bar
